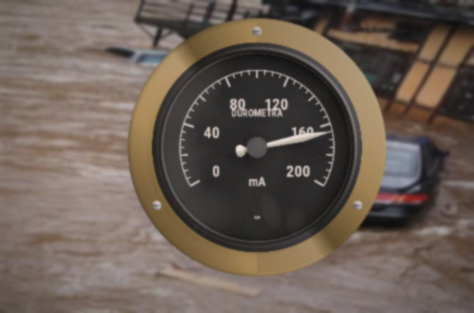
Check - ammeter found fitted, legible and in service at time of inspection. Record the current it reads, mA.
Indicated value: 165 mA
